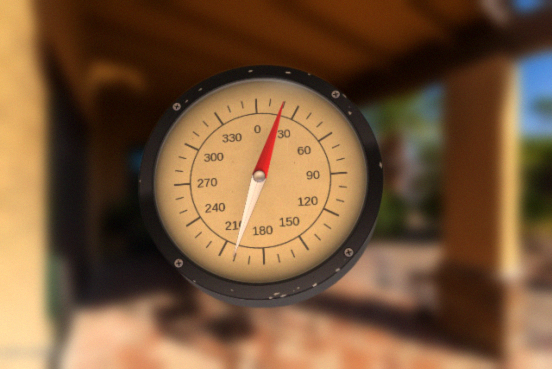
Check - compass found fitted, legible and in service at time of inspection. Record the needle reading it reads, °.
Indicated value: 20 °
